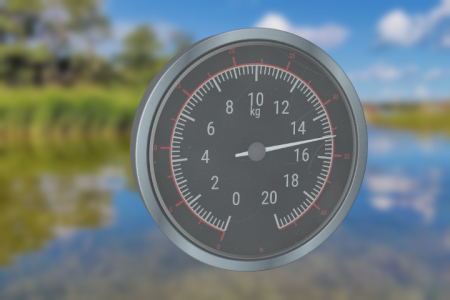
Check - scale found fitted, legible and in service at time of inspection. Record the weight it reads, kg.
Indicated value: 15 kg
